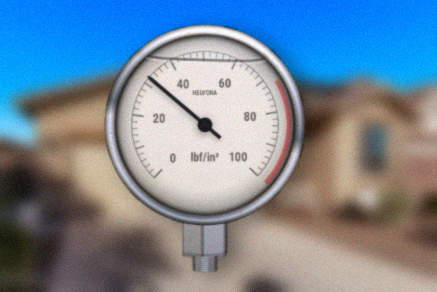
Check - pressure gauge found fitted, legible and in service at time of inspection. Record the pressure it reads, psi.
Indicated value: 32 psi
